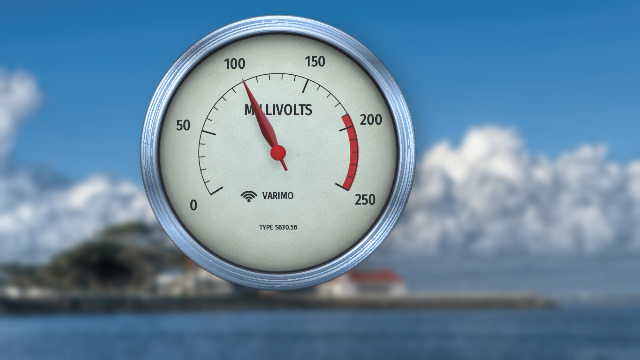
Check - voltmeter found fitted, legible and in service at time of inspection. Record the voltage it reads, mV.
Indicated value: 100 mV
